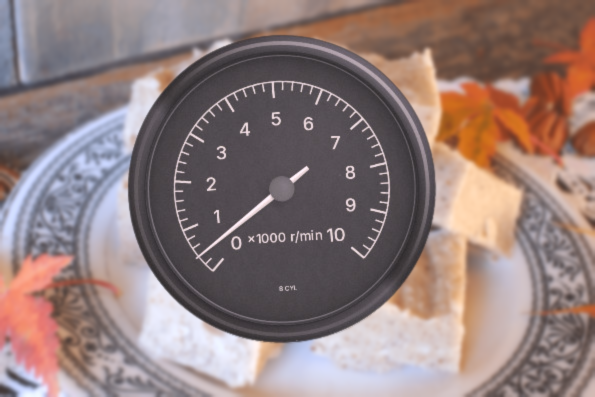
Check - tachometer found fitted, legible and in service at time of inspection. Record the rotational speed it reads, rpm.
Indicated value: 400 rpm
